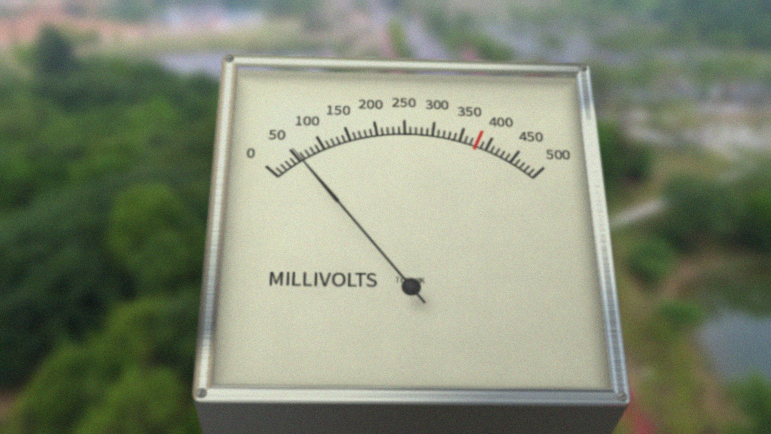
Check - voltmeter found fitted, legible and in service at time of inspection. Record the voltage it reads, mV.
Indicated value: 50 mV
